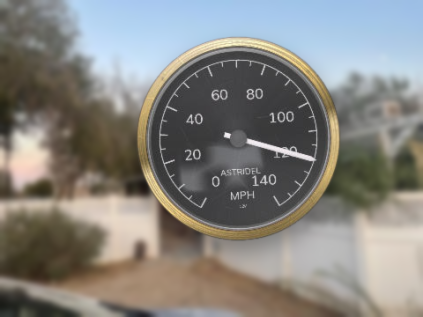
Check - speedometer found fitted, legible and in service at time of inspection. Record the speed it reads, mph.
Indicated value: 120 mph
